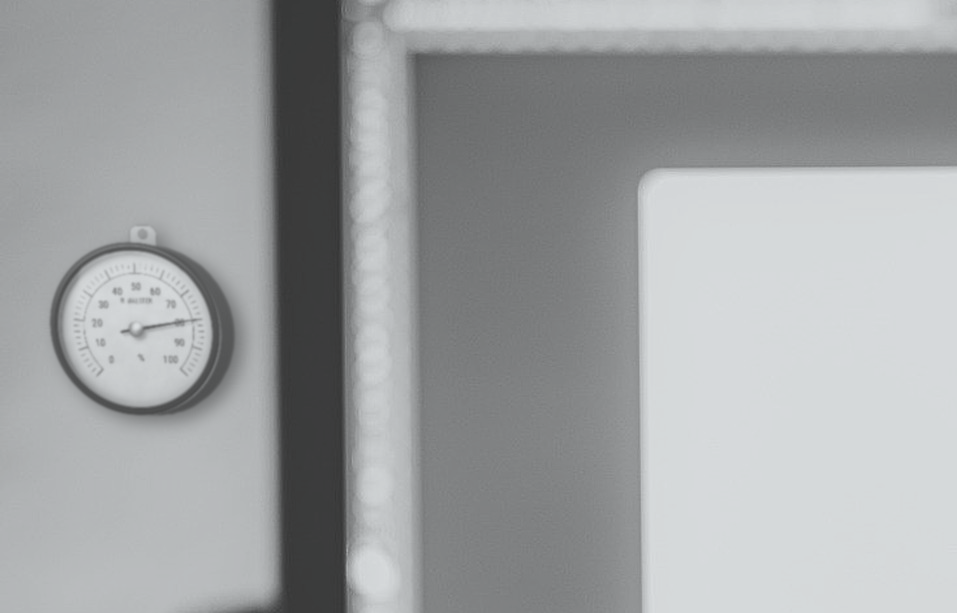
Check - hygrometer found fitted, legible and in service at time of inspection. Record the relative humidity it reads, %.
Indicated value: 80 %
